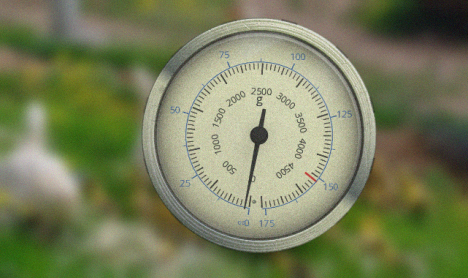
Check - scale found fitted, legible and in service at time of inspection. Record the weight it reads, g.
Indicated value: 50 g
